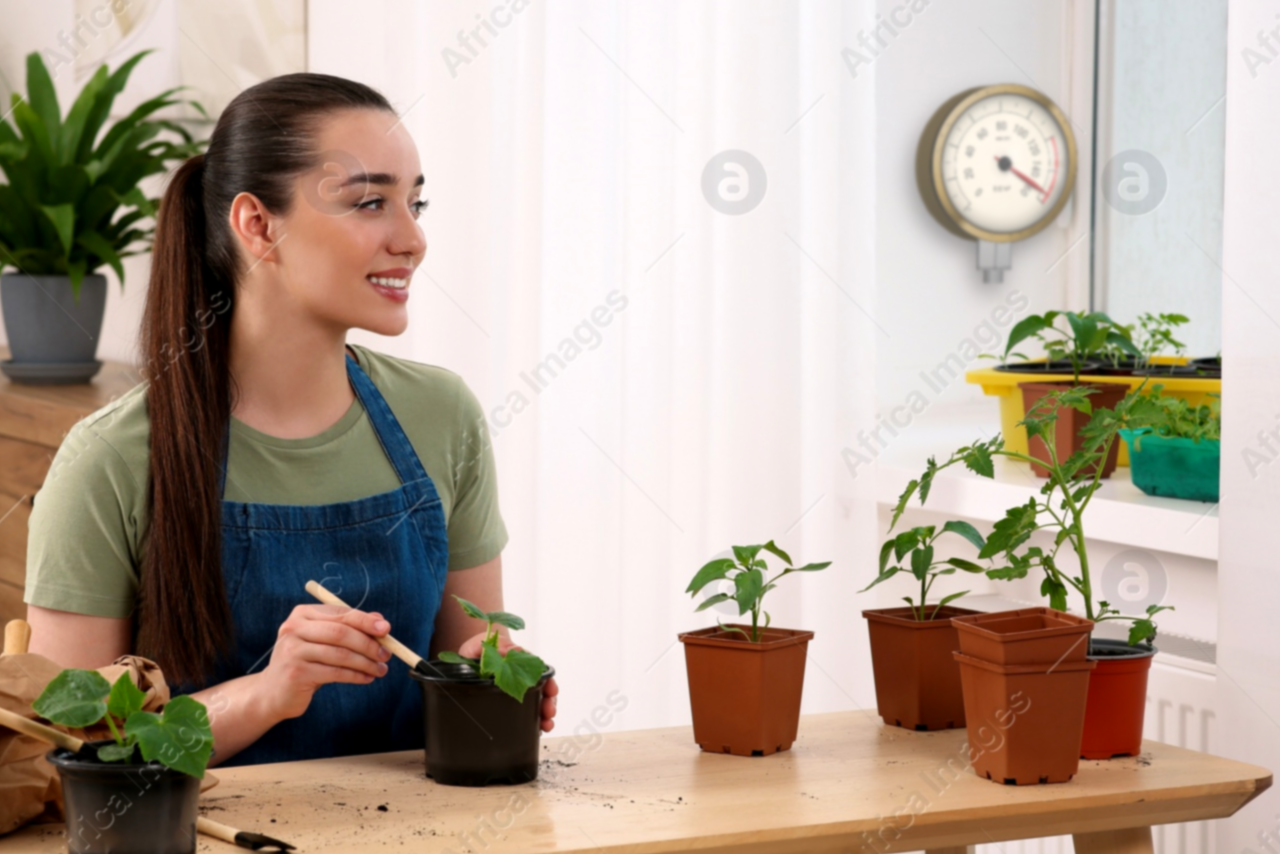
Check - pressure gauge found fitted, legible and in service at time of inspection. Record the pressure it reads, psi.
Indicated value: 155 psi
